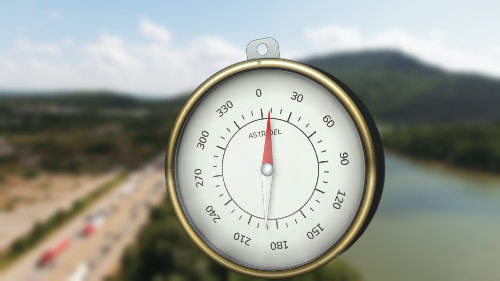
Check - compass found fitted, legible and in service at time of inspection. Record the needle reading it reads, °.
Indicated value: 10 °
